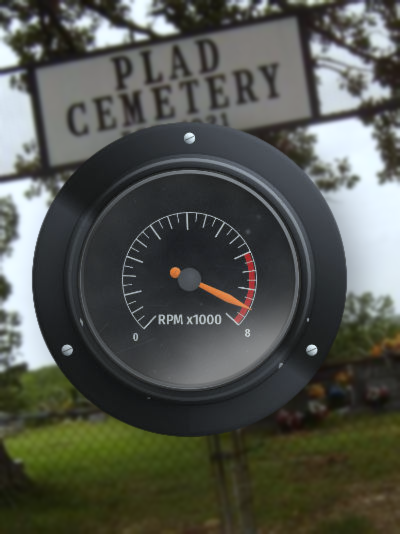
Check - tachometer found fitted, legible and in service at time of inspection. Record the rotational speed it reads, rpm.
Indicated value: 7500 rpm
